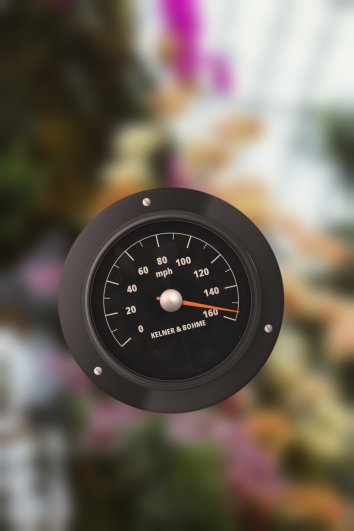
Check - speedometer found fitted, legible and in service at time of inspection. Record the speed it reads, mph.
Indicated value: 155 mph
